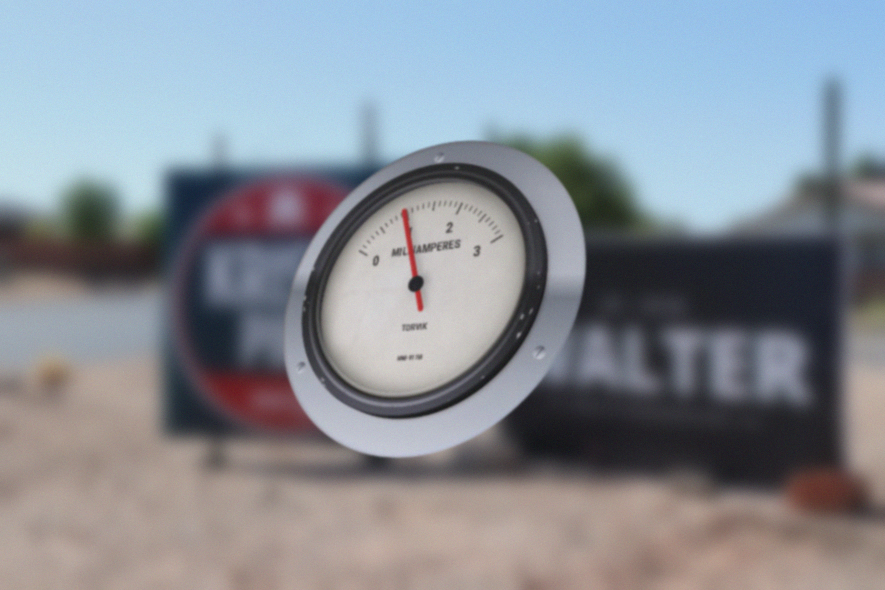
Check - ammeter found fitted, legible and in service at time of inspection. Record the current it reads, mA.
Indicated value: 1 mA
